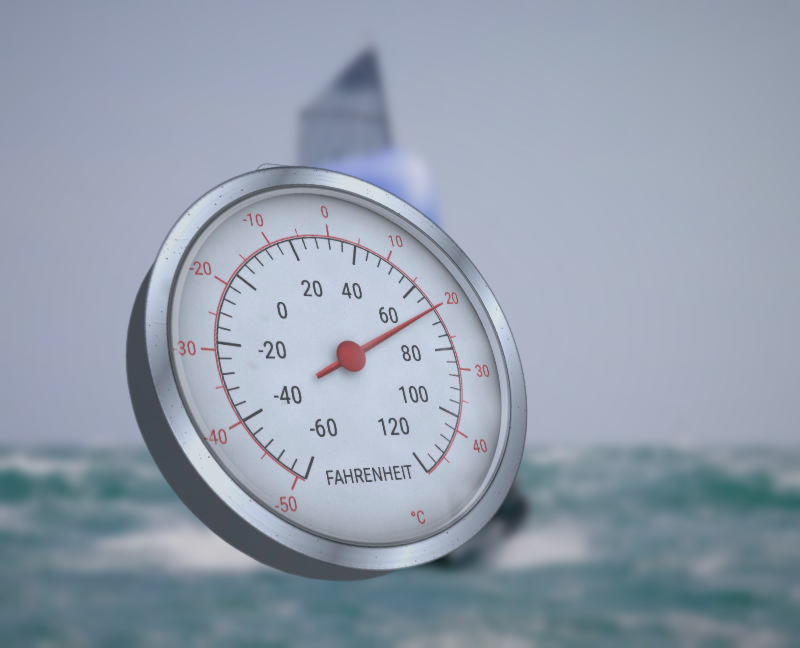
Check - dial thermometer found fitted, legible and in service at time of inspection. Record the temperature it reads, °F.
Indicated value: 68 °F
